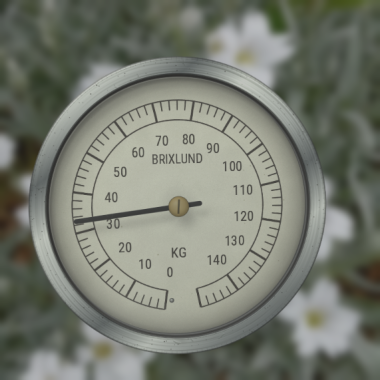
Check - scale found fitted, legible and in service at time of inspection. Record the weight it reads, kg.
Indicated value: 33 kg
